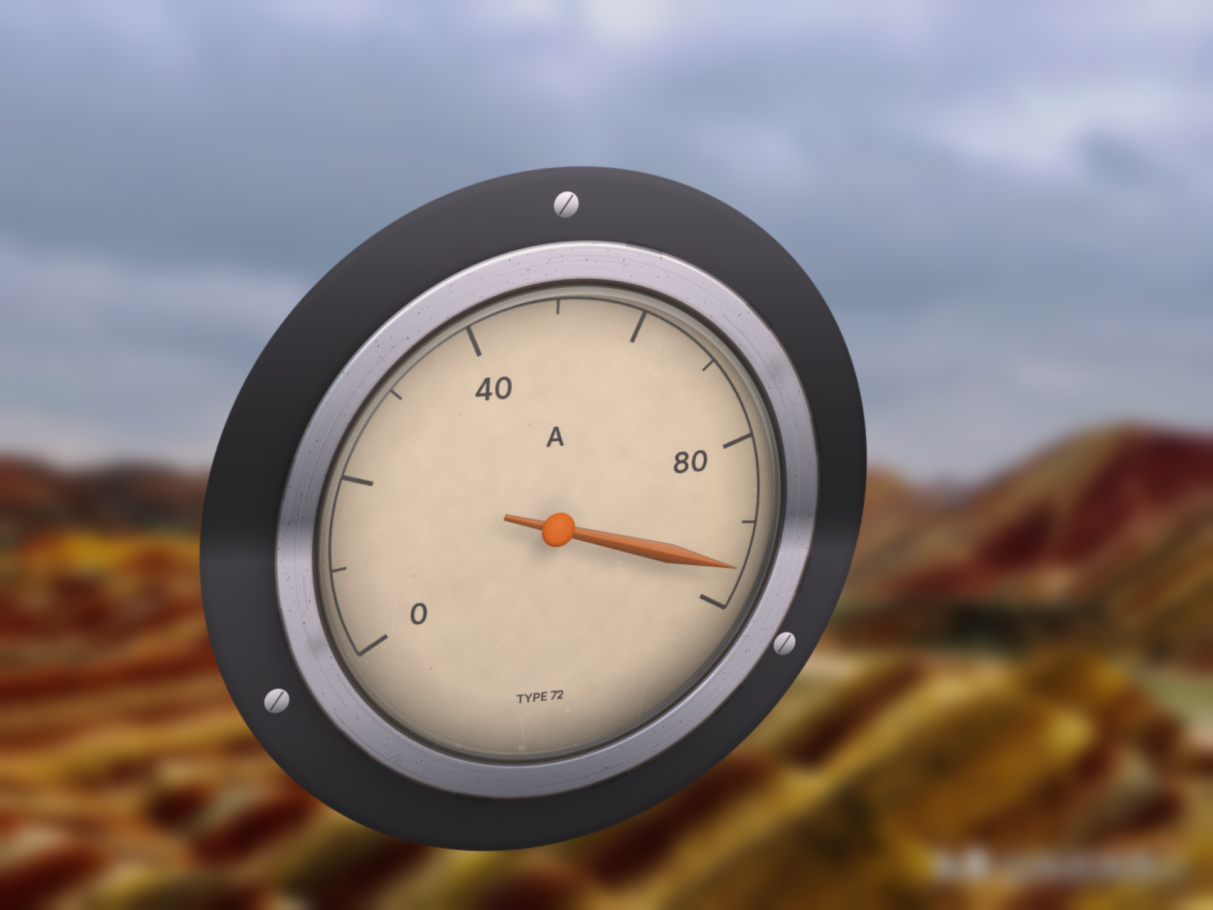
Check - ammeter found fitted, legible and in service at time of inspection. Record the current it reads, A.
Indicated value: 95 A
